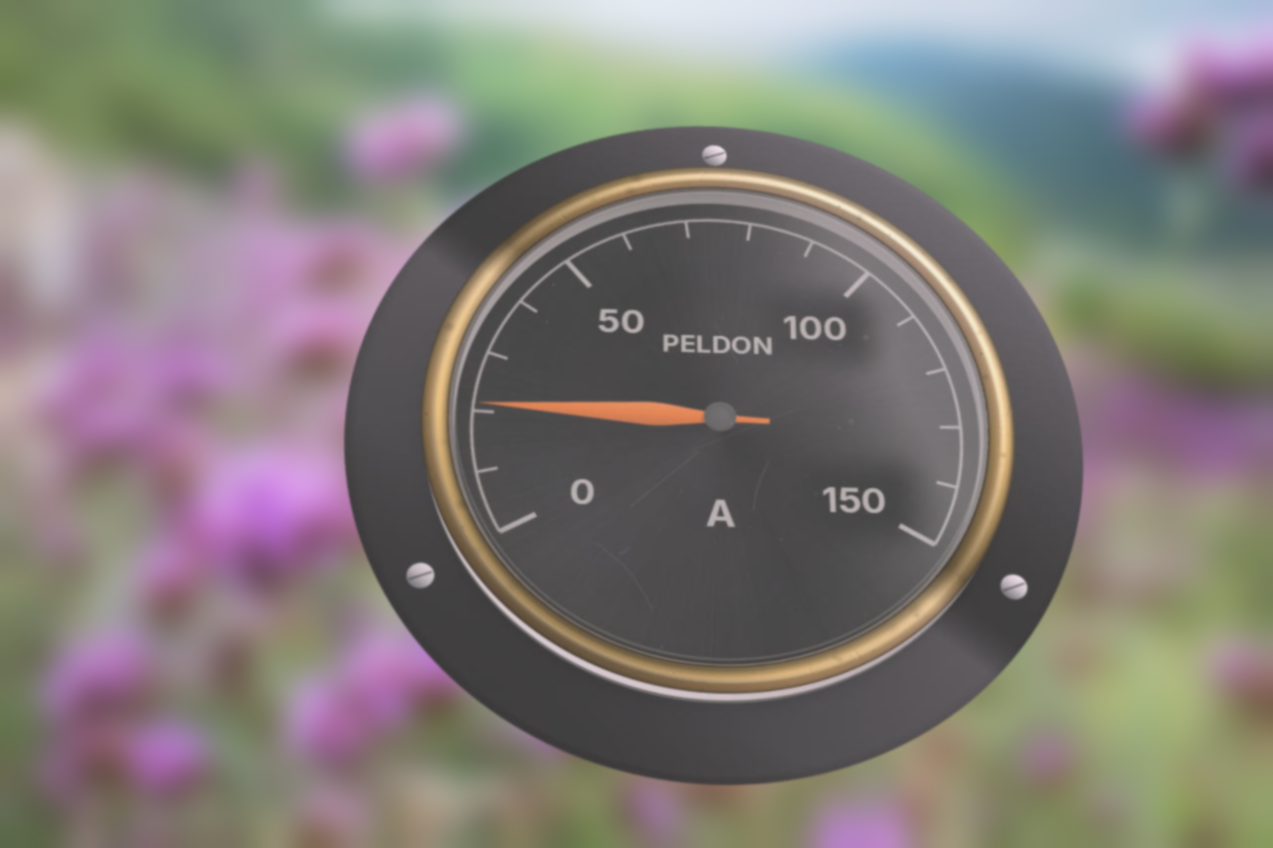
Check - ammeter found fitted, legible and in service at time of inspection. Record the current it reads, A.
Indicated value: 20 A
